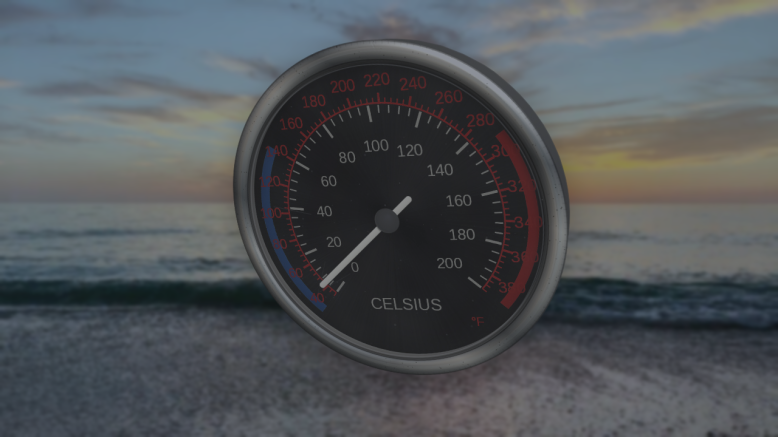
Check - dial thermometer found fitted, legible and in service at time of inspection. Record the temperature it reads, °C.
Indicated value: 6 °C
